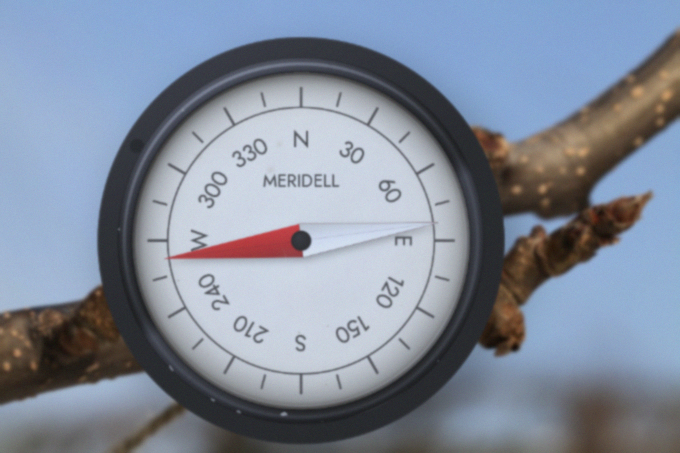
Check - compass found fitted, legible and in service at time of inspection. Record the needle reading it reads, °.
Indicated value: 262.5 °
